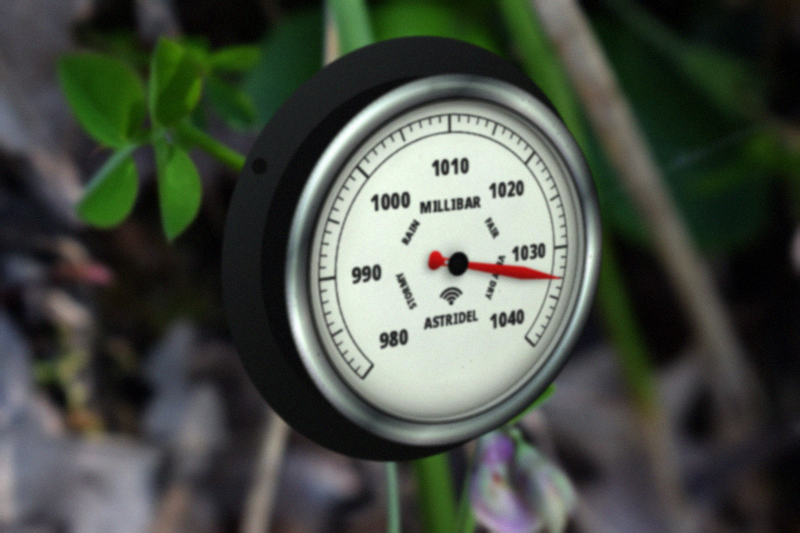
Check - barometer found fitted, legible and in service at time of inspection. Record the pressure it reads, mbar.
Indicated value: 1033 mbar
